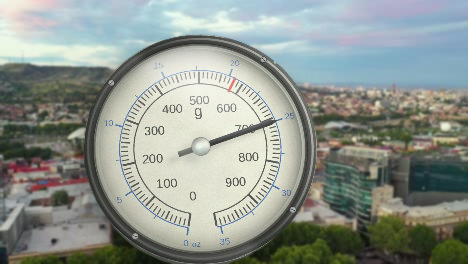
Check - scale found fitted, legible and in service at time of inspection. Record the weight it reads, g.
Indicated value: 710 g
